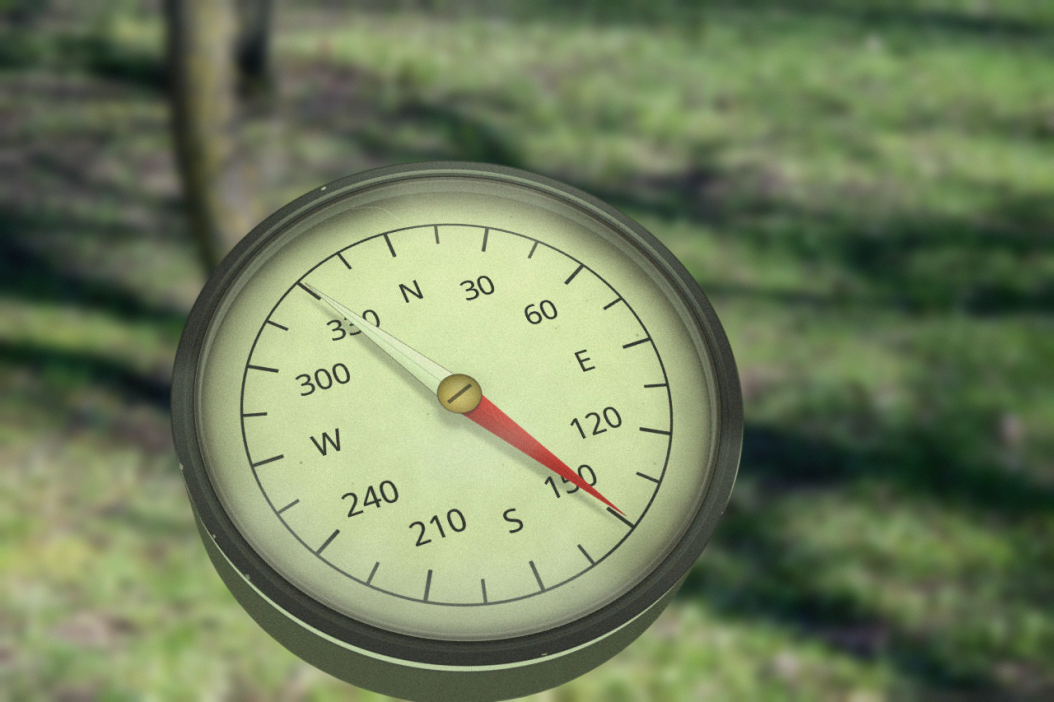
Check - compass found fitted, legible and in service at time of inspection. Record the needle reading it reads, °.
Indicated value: 150 °
